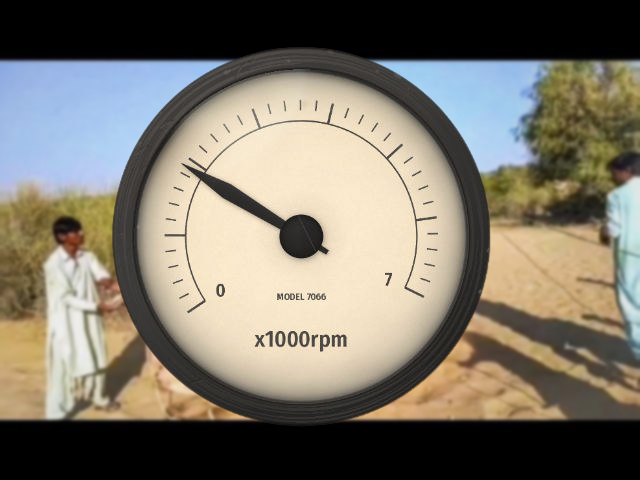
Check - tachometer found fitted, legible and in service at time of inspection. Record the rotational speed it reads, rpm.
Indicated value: 1900 rpm
